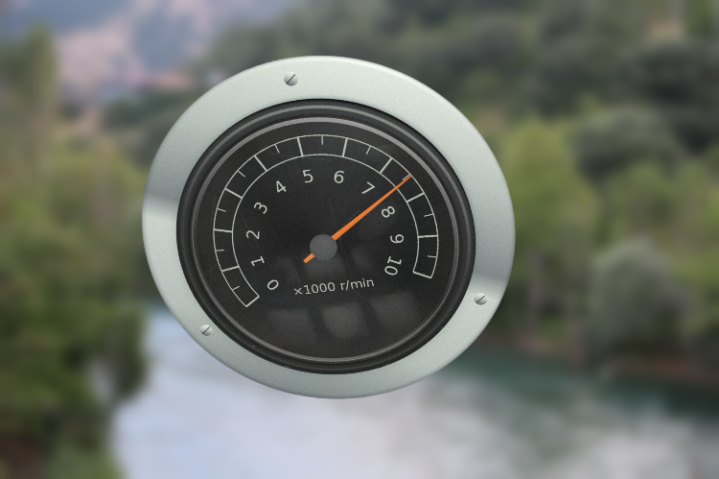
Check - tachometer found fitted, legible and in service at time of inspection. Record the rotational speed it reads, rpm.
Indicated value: 7500 rpm
